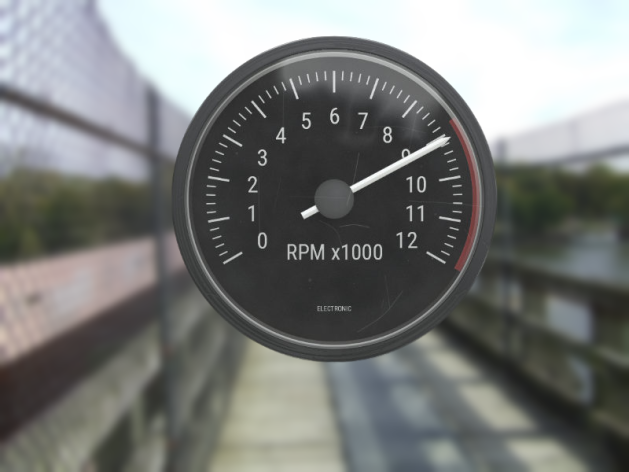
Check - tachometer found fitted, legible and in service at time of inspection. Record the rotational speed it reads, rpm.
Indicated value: 9100 rpm
